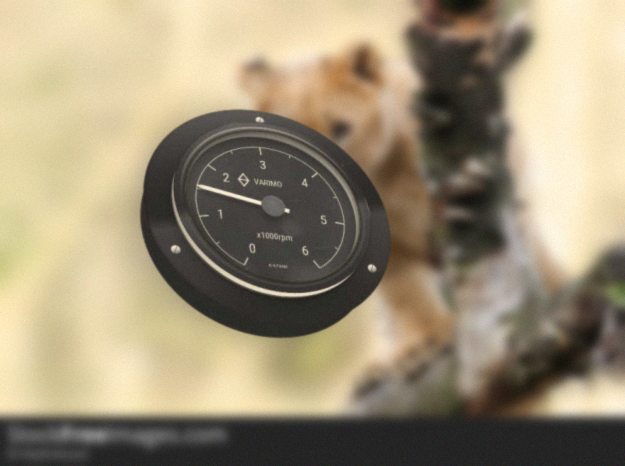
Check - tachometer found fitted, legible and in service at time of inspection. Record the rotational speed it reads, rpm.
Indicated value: 1500 rpm
